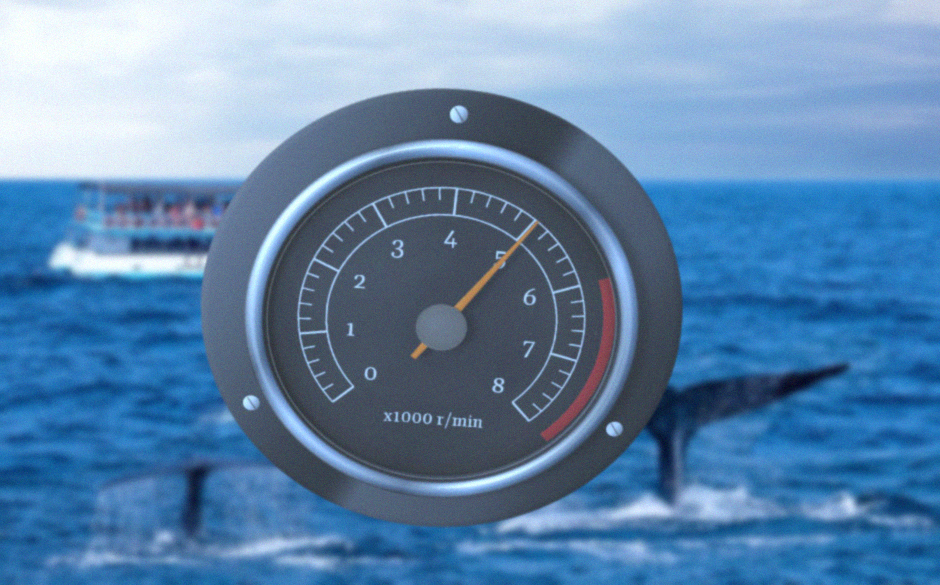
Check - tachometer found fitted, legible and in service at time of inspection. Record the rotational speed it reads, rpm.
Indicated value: 5000 rpm
